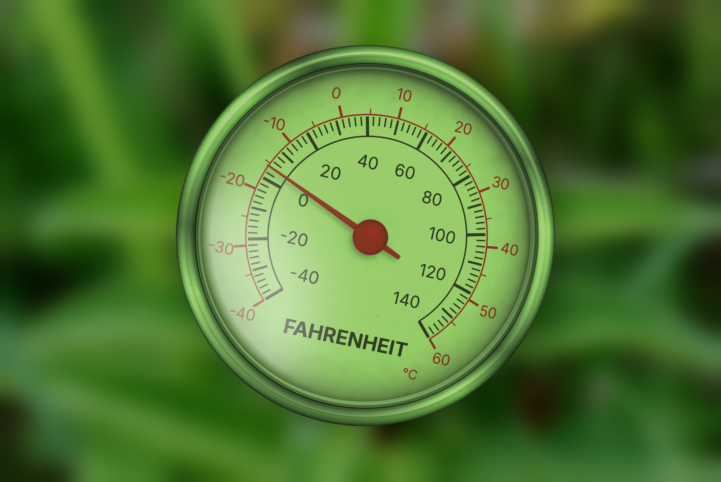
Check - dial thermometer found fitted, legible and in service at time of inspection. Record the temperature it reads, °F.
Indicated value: 4 °F
